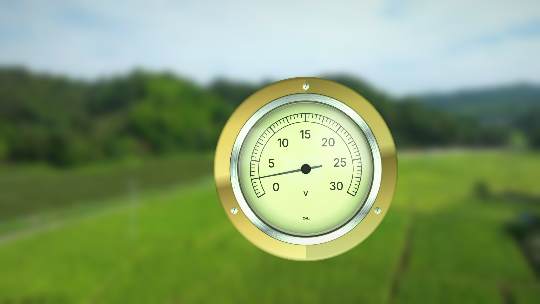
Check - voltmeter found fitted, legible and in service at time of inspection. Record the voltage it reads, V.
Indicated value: 2.5 V
